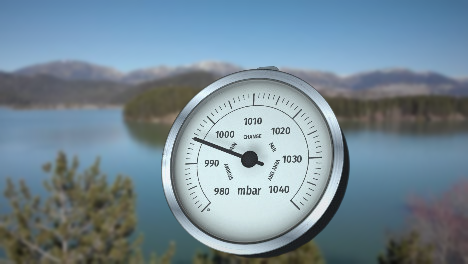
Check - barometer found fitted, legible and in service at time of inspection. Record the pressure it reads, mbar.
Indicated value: 995 mbar
